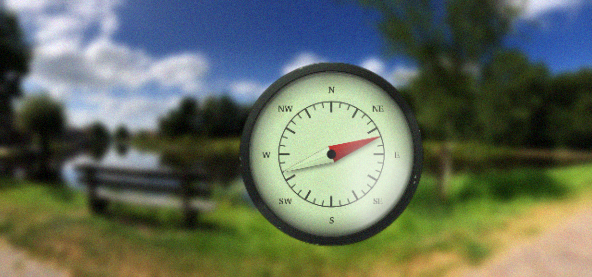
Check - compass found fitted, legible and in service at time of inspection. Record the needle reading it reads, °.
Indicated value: 70 °
